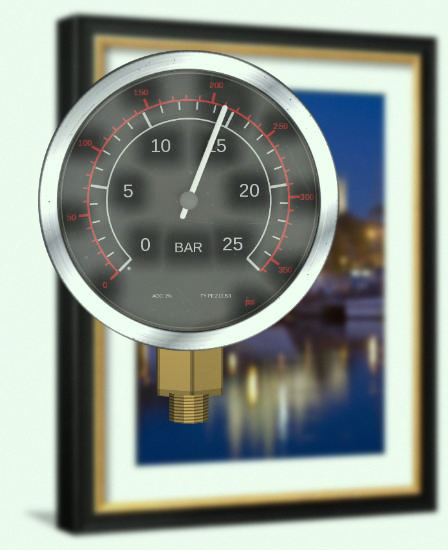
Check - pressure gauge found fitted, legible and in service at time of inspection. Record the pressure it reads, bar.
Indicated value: 14.5 bar
